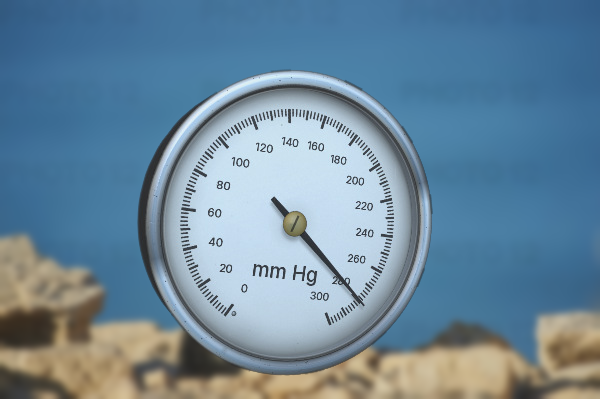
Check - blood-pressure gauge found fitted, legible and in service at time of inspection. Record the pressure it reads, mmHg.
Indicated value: 280 mmHg
